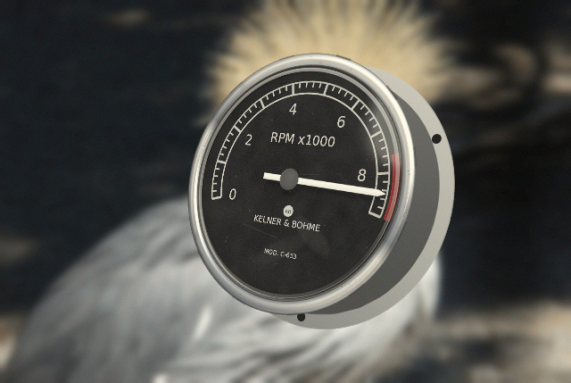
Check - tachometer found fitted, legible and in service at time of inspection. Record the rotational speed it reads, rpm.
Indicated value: 8500 rpm
